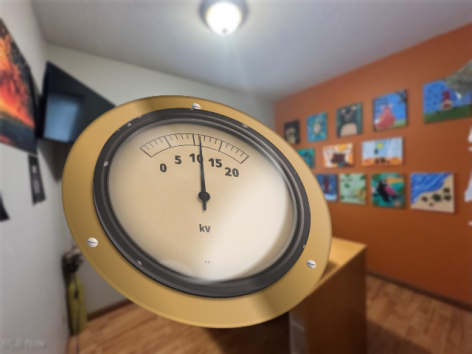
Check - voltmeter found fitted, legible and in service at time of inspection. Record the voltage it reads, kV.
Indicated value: 11 kV
